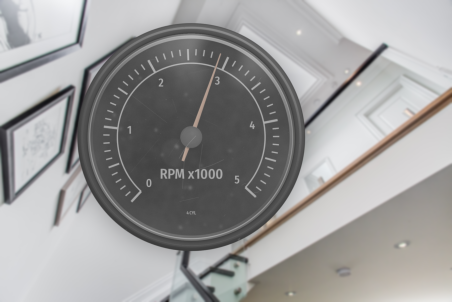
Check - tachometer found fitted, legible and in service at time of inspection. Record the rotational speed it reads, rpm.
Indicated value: 2900 rpm
